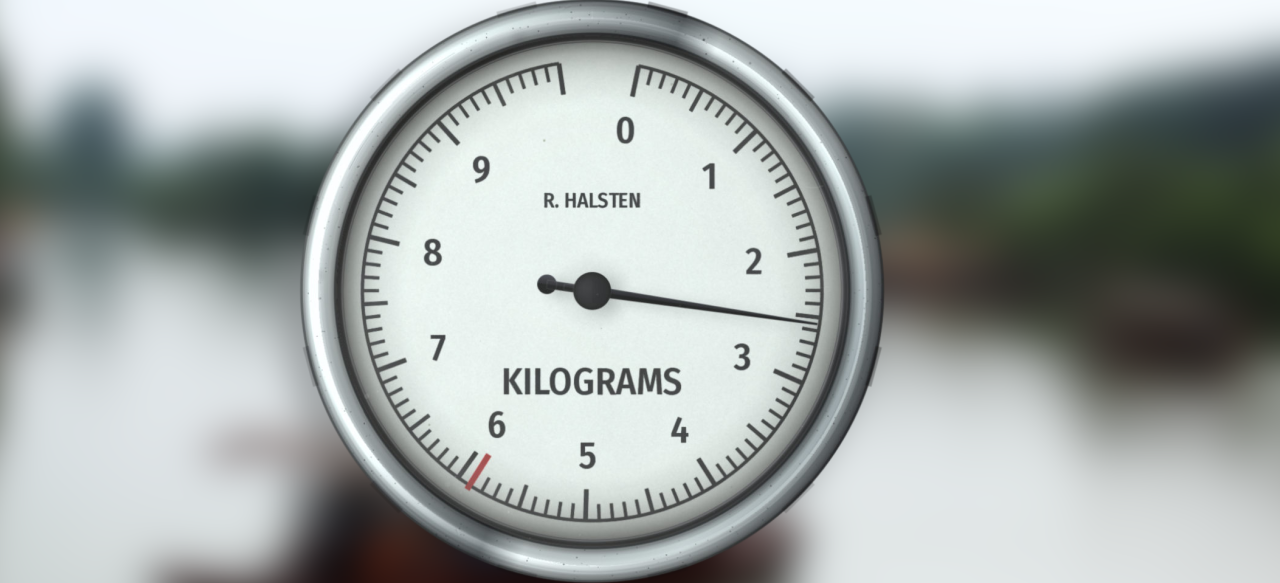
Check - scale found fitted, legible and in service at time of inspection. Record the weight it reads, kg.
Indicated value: 2.55 kg
